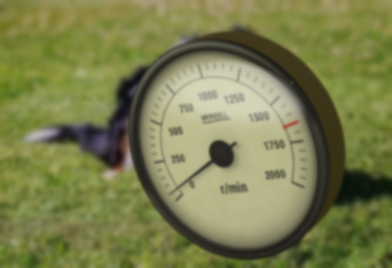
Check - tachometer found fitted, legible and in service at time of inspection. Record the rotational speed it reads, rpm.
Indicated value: 50 rpm
